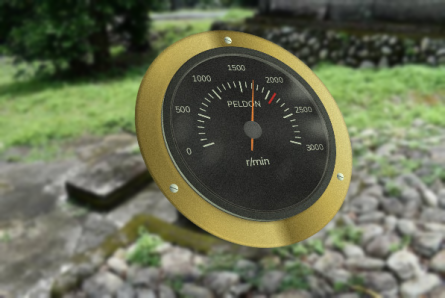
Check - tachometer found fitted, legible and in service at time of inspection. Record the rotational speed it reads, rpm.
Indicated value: 1700 rpm
